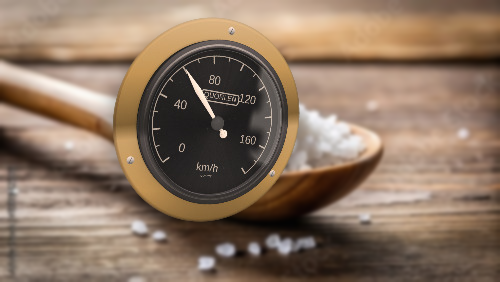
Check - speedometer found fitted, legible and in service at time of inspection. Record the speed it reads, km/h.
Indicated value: 60 km/h
